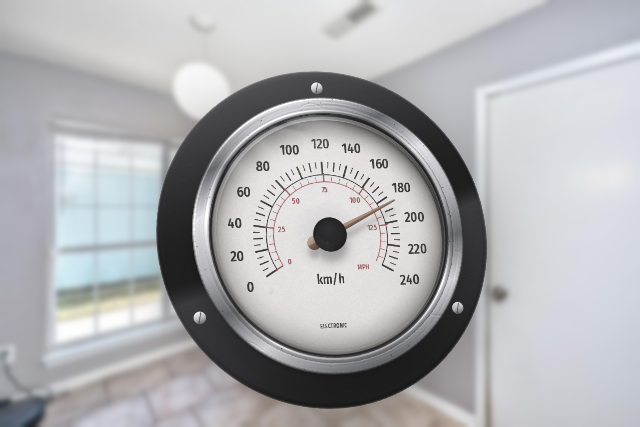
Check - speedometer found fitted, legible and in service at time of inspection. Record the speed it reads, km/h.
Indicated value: 185 km/h
